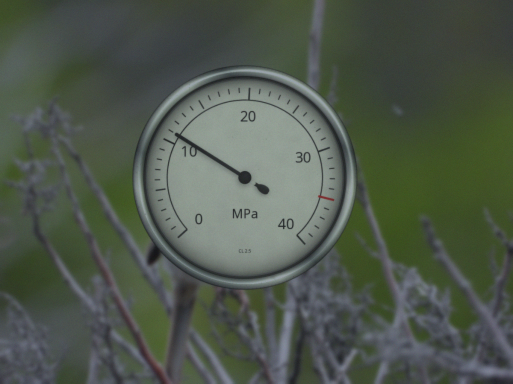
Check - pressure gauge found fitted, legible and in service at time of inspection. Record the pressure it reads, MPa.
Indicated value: 11 MPa
